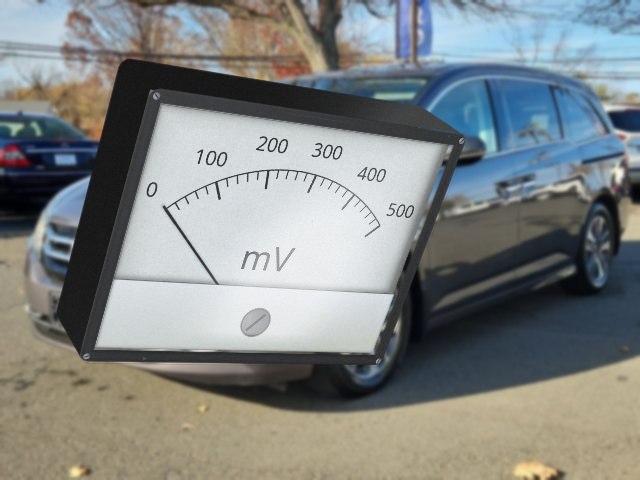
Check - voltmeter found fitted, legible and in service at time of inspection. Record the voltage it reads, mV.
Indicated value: 0 mV
